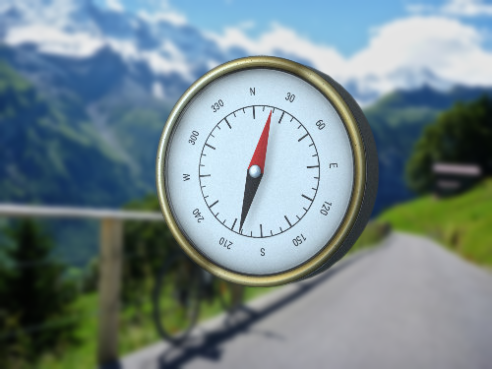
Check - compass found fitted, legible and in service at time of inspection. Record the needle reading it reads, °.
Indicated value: 20 °
